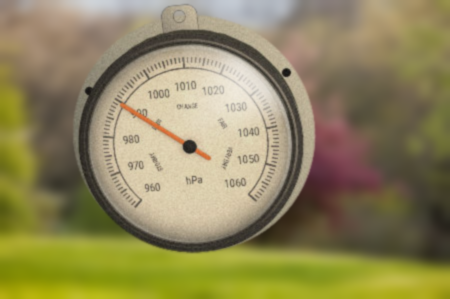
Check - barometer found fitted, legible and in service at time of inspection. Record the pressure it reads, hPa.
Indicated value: 990 hPa
